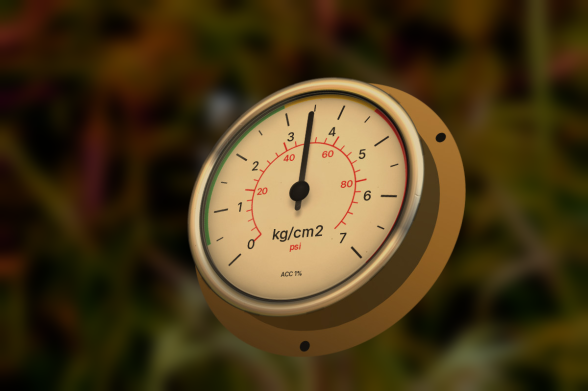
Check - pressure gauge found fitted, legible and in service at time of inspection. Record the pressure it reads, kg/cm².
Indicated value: 3.5 kg/cm²
